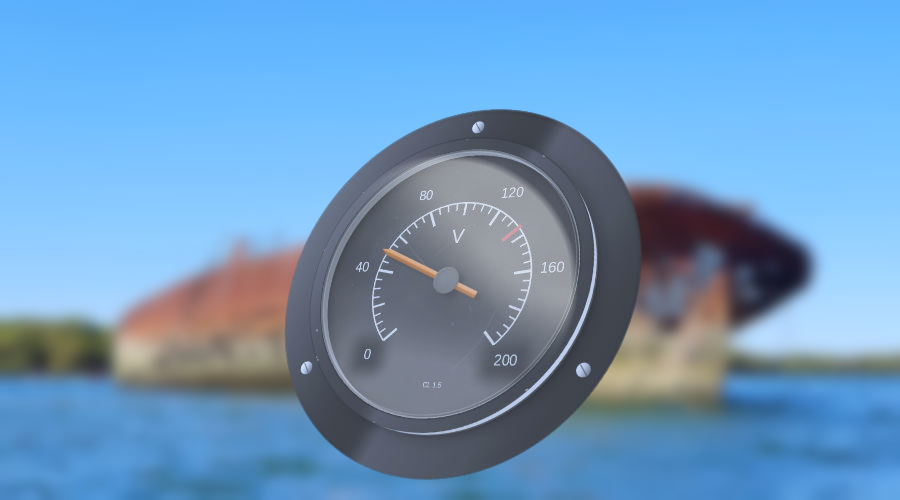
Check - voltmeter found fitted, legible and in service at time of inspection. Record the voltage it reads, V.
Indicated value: 50 V
